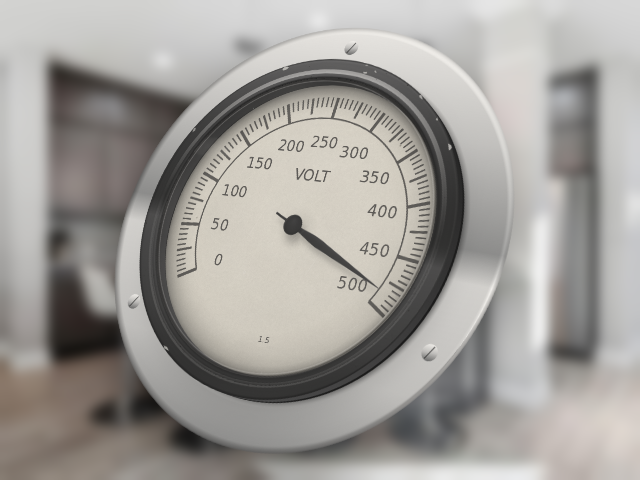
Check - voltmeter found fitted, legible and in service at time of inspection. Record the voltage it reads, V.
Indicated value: 485 V
